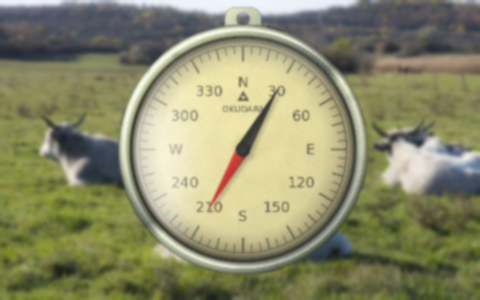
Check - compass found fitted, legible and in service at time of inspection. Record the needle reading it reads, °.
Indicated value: 210 °
